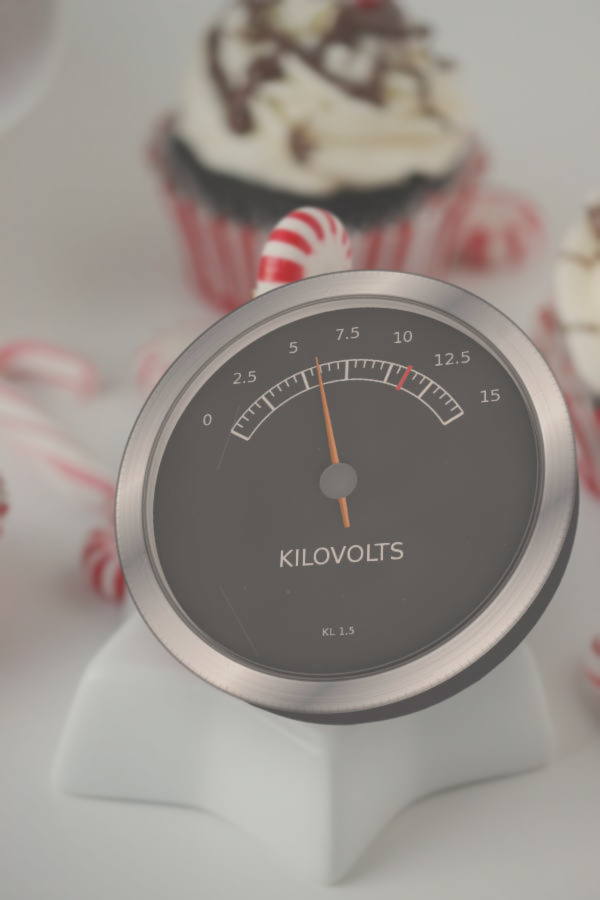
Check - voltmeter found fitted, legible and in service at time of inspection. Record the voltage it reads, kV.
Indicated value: 6 kV
